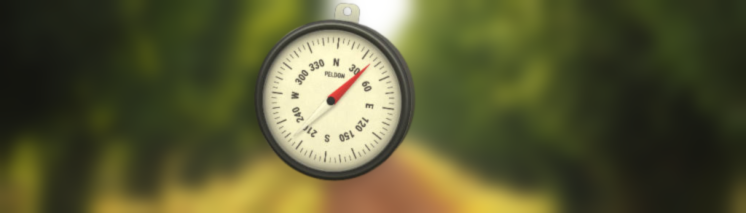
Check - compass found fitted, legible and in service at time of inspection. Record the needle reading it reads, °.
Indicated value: 40 °
